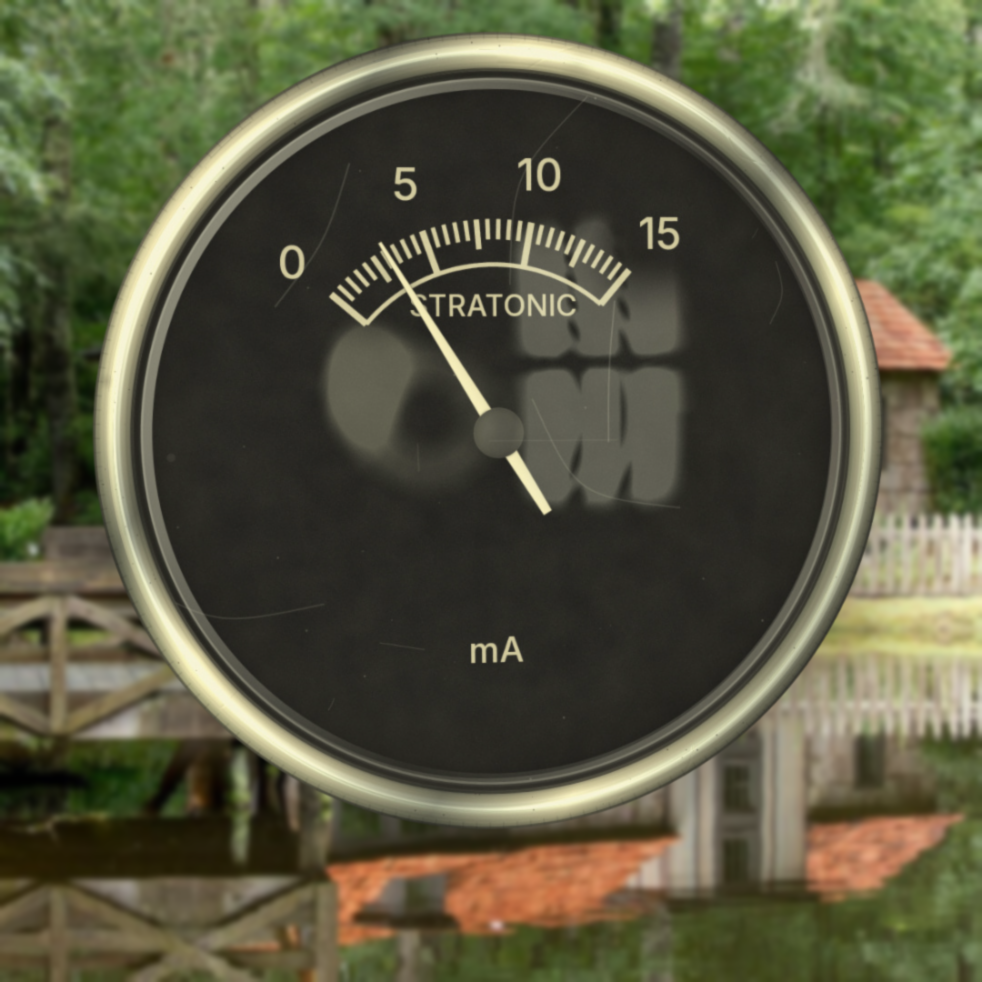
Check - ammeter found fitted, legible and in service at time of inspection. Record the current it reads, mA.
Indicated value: 3 mA
